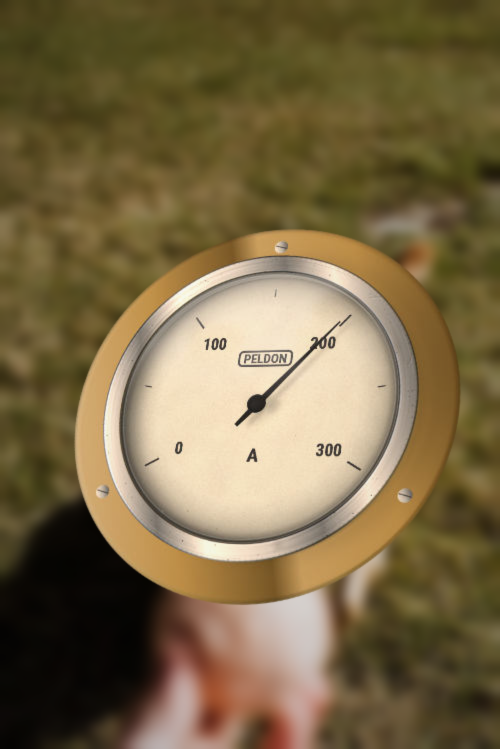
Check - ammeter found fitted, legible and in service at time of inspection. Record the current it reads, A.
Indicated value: 200 A
